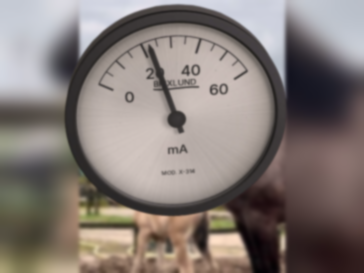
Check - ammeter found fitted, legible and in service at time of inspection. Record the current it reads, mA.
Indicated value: 22.5 mA
